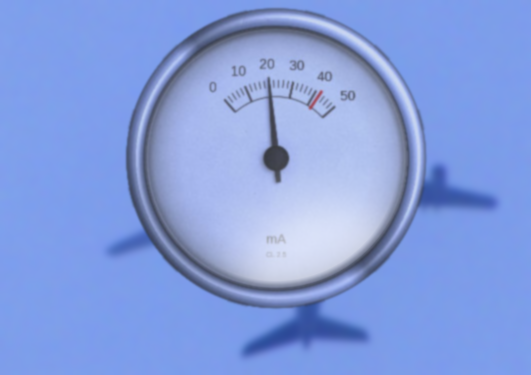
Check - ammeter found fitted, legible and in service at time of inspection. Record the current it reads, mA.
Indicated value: 20 mA
